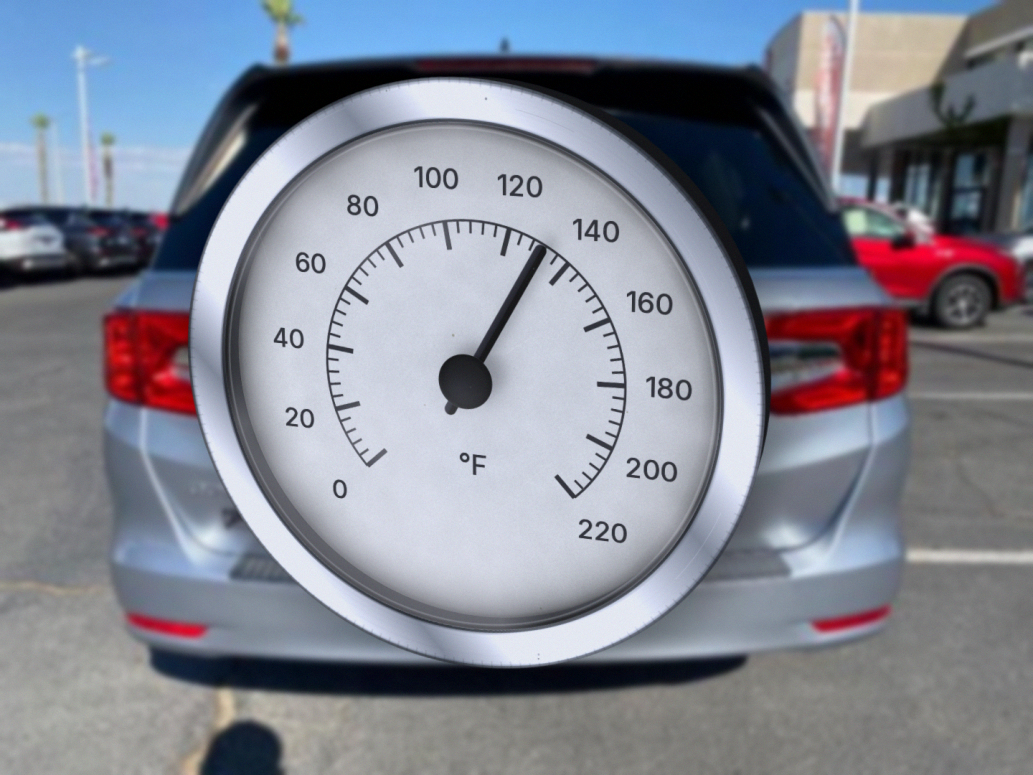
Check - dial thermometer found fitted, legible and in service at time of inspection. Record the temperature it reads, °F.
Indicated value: 132 °F
